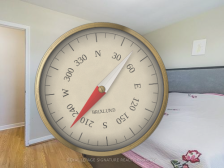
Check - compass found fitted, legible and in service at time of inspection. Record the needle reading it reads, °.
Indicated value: 225 °
